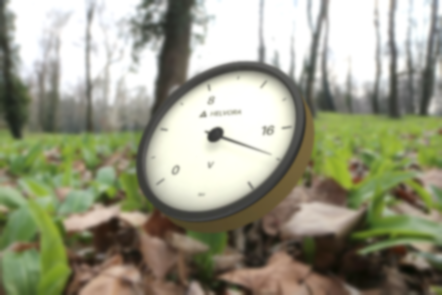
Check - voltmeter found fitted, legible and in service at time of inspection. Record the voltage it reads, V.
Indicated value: 18 V
